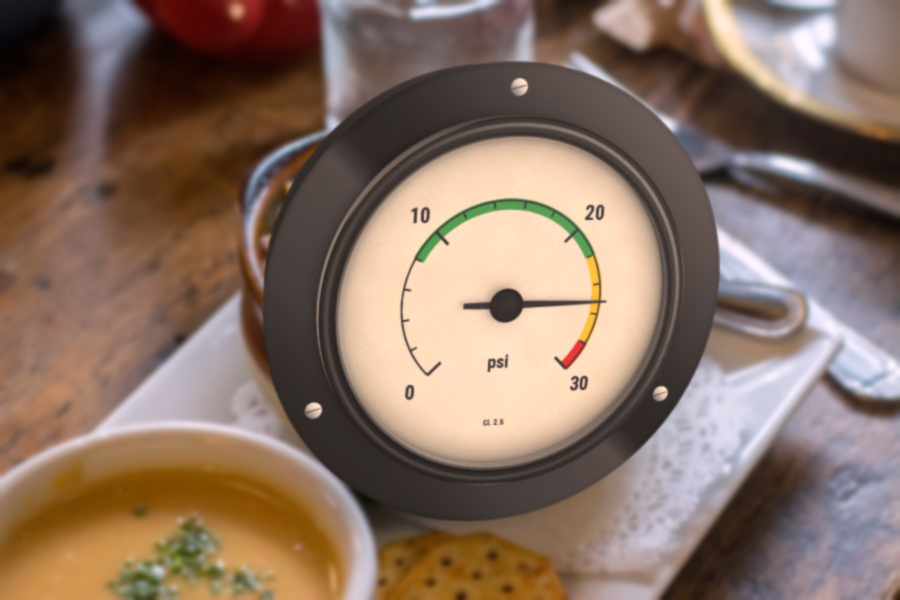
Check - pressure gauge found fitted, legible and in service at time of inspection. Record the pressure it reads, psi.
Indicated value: 25 psi
